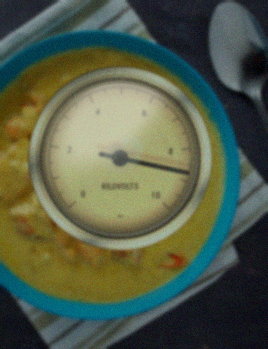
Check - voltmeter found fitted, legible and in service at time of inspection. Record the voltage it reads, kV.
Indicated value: 8.75 kV
